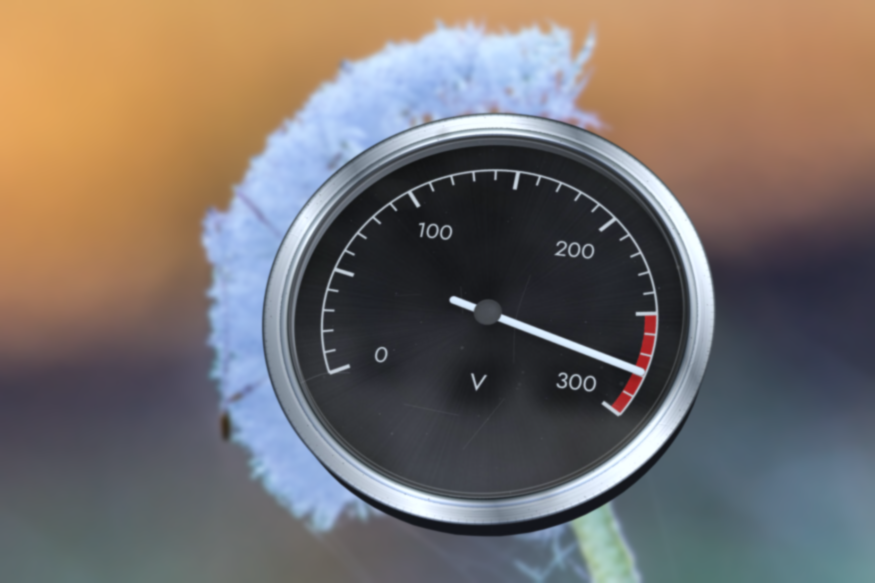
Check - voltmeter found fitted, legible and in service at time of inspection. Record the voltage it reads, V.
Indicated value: 280 V
